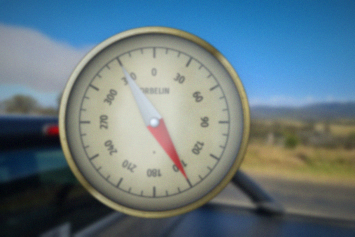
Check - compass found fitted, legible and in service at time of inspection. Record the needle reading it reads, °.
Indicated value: 150 °
